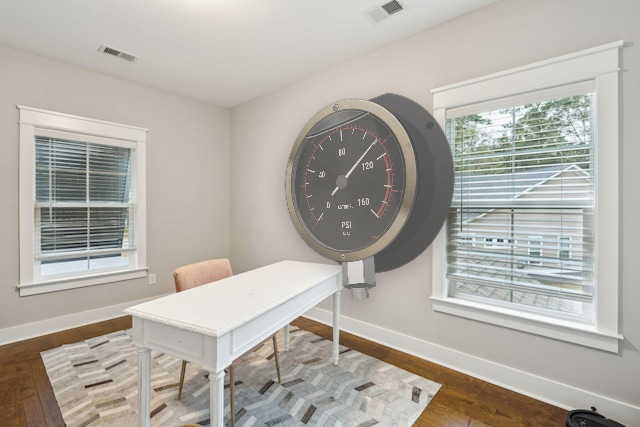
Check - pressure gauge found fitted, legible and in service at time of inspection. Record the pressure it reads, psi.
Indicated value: 110 psi
